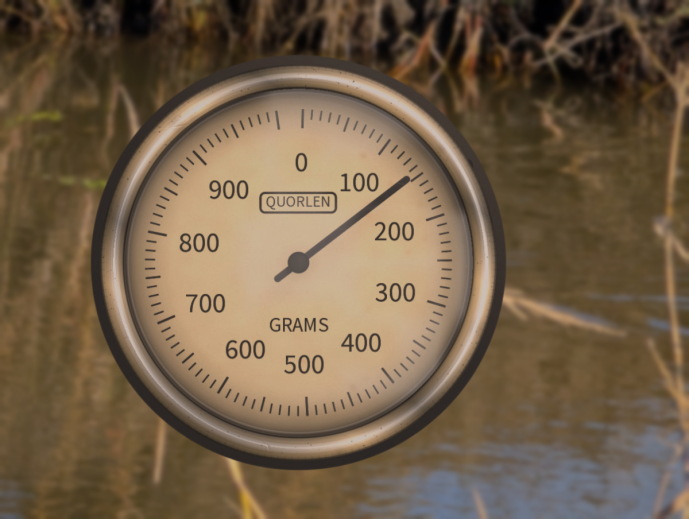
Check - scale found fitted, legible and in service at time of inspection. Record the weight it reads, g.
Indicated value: 145 g
